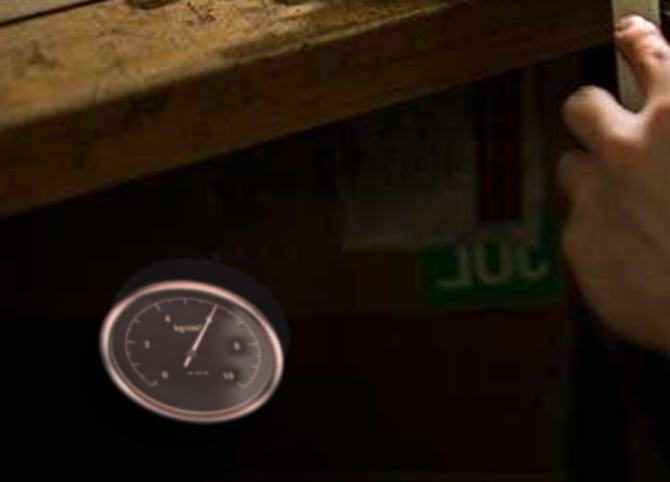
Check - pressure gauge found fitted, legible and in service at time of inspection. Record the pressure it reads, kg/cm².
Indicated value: 6 kg/cm²
